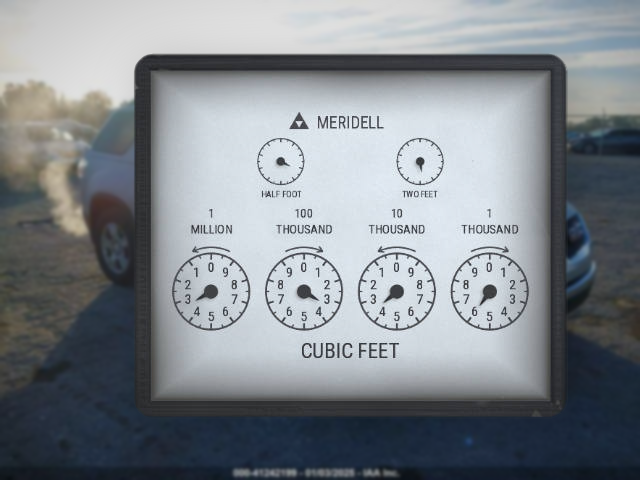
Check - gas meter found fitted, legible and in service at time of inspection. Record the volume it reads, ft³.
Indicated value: 333600 ft³
